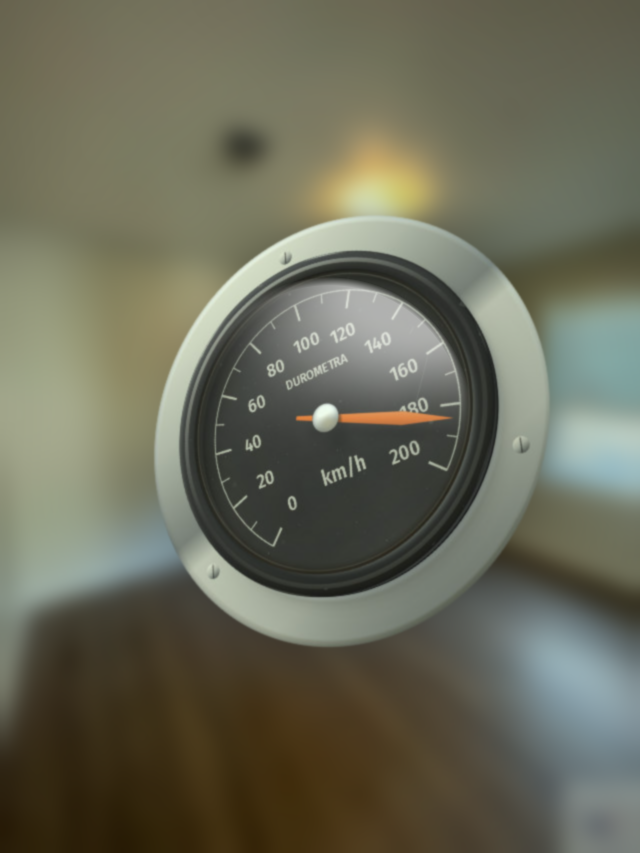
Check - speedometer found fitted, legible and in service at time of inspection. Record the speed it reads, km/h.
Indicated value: 185 km/h
